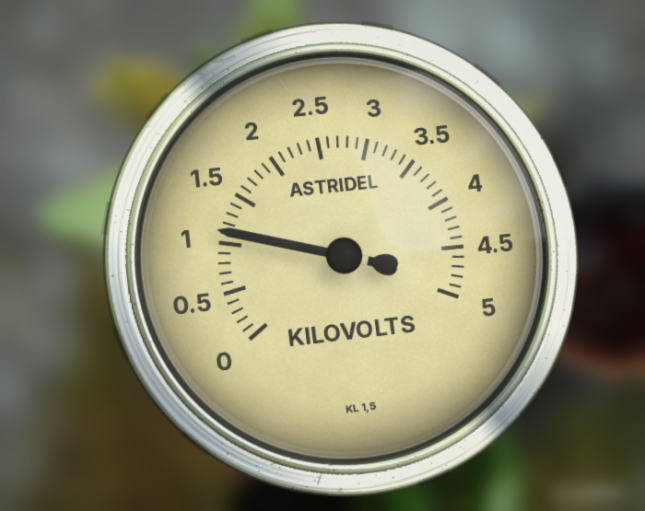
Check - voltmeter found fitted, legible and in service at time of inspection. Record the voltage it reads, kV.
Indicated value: 1.1 kV
